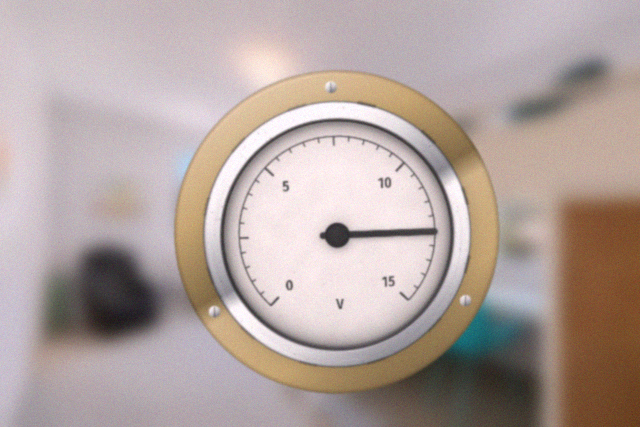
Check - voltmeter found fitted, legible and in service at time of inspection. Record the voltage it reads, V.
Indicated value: 12.5 V
